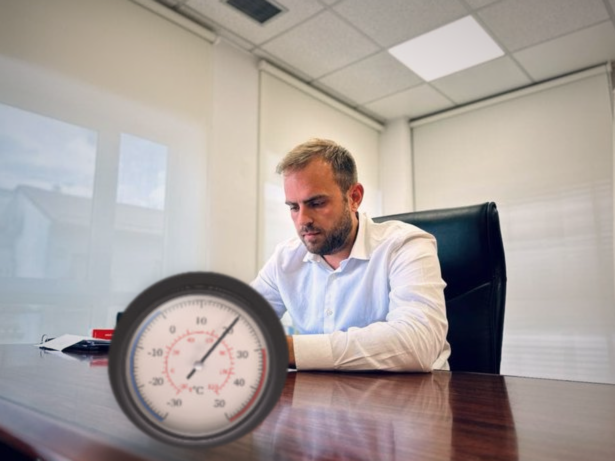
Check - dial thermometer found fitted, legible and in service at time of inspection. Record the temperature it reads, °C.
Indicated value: 20 °C
